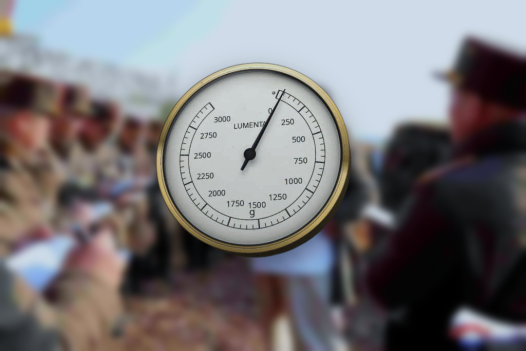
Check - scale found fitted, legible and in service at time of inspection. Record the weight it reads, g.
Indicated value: 50 g
